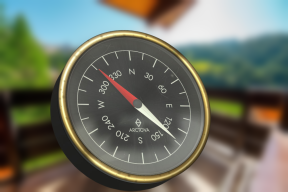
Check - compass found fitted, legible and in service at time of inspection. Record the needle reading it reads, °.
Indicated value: 315 °
